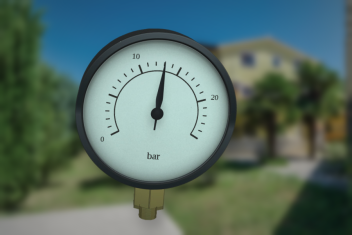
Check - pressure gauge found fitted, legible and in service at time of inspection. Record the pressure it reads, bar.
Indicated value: 13 bar
